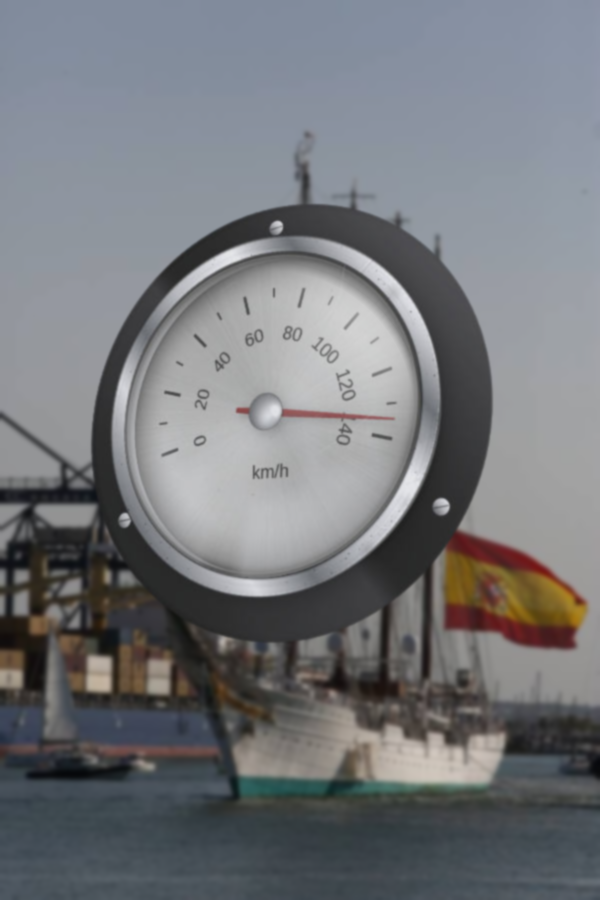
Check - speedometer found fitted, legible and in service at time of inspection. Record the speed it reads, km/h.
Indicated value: 135 km/h
